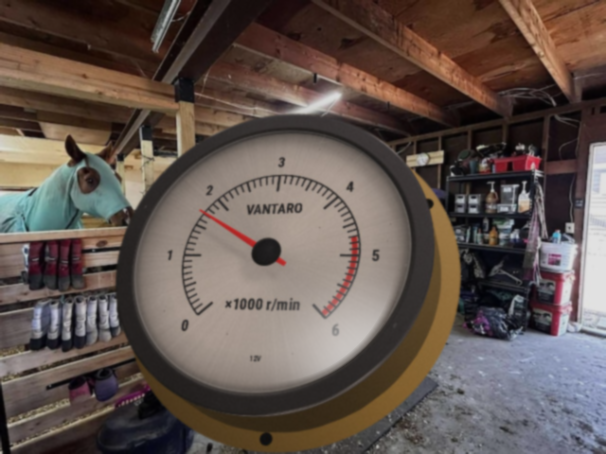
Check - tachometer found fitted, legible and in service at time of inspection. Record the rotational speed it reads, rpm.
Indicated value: 1700 rpm
